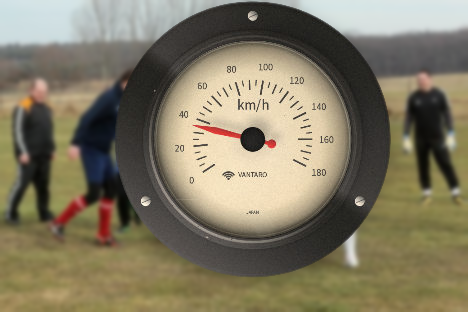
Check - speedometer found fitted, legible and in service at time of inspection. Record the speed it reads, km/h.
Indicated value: 35 km/h
